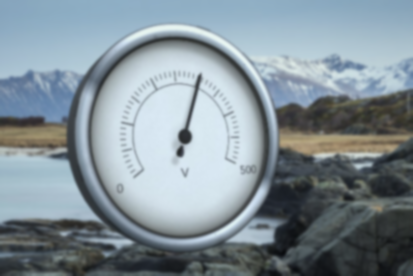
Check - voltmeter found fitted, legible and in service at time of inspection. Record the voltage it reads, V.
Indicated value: 300 V
